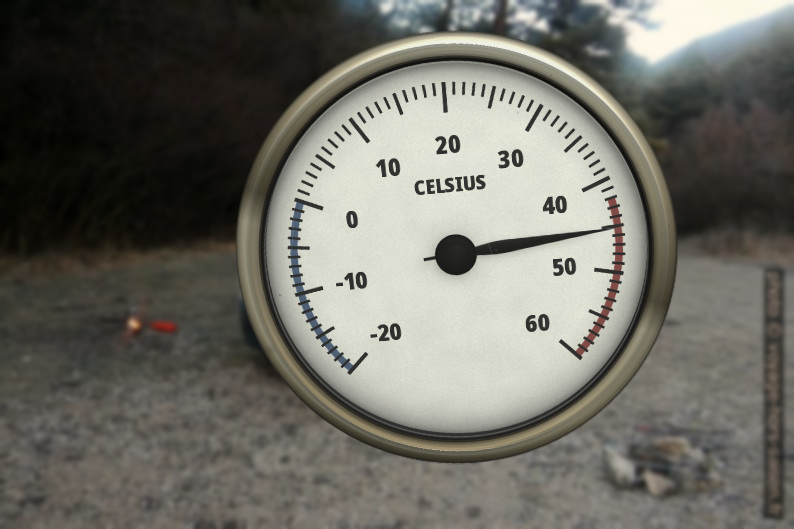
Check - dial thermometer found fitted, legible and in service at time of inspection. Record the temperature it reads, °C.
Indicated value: 45 °C
